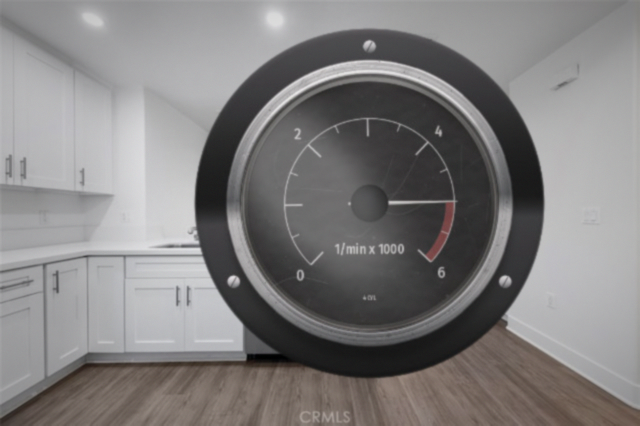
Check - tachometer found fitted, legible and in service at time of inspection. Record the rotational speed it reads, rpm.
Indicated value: 5000 rpm
